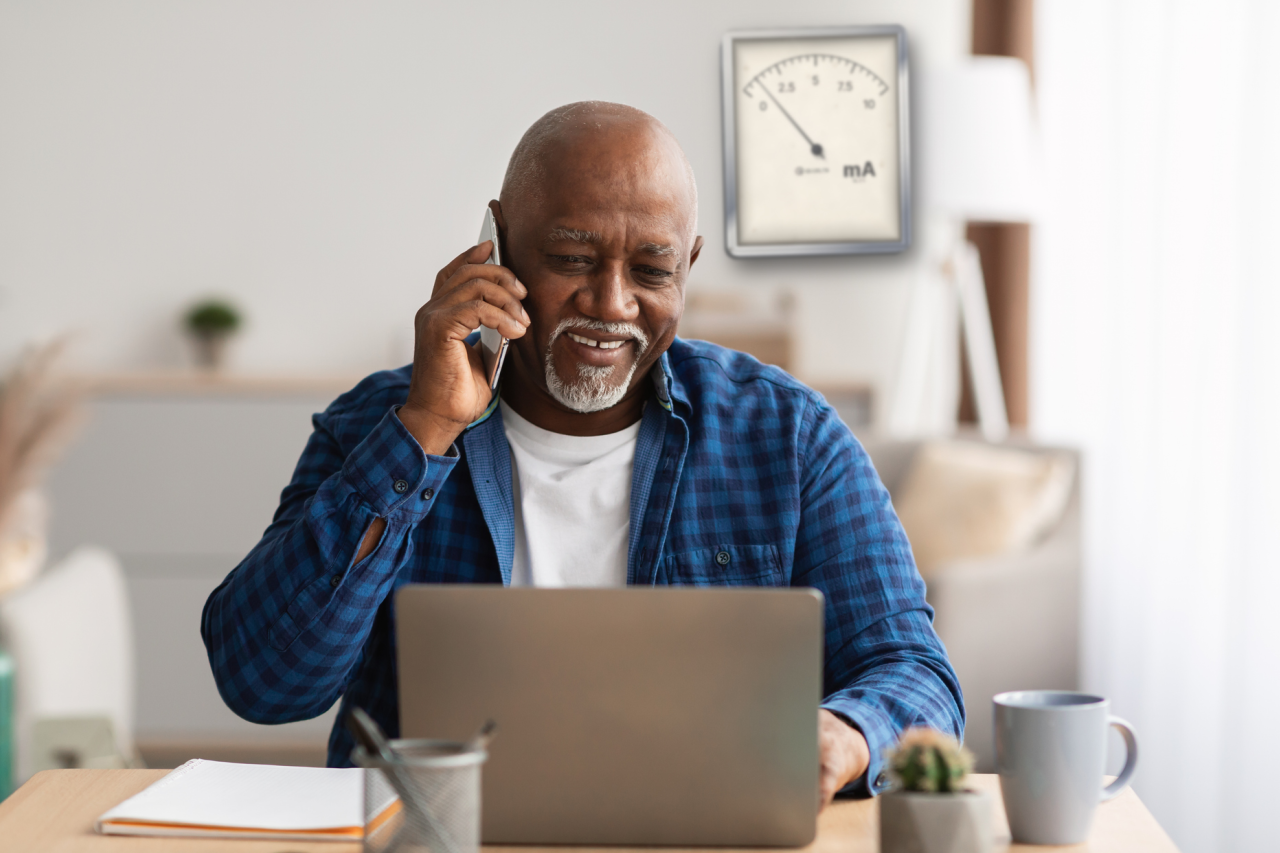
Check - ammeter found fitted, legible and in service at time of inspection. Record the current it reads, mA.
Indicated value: 1 mA
